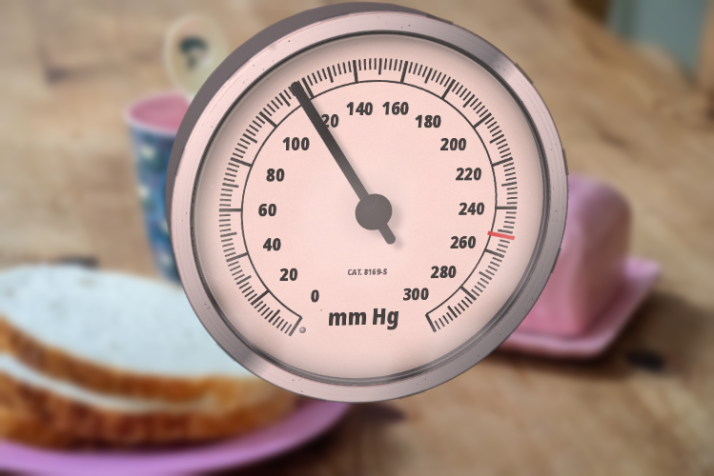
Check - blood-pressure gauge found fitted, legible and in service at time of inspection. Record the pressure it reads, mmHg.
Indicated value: 116 mmHg
